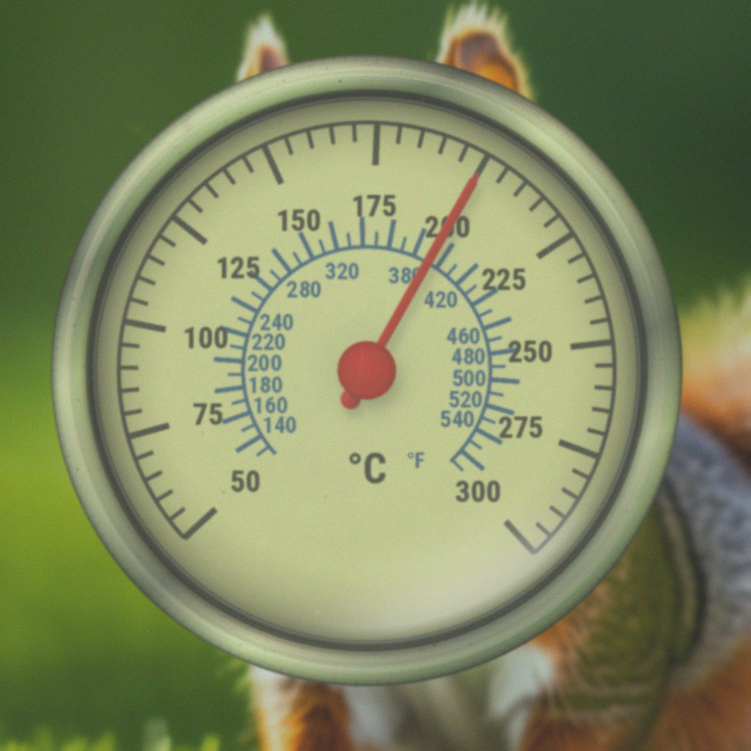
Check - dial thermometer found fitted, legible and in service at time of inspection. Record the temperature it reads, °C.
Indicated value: 200 °C
